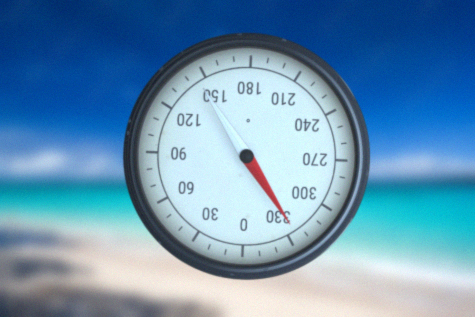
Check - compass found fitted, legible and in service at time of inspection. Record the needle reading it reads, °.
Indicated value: 325 °
